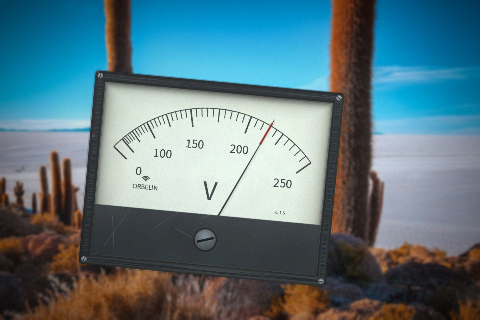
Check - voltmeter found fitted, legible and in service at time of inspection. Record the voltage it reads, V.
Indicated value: 215 V
